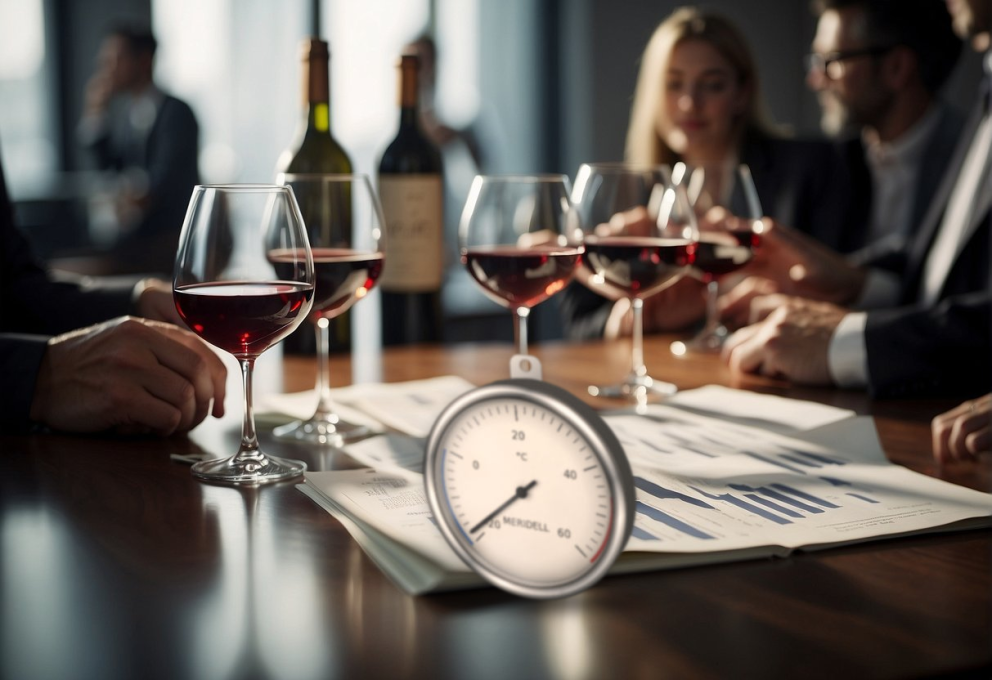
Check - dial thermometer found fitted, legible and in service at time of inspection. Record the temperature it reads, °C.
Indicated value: -18 °C
